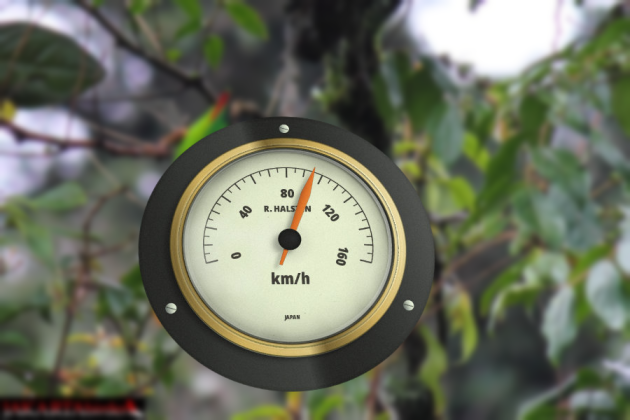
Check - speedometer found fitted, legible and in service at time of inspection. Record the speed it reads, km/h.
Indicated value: 95 km/h
